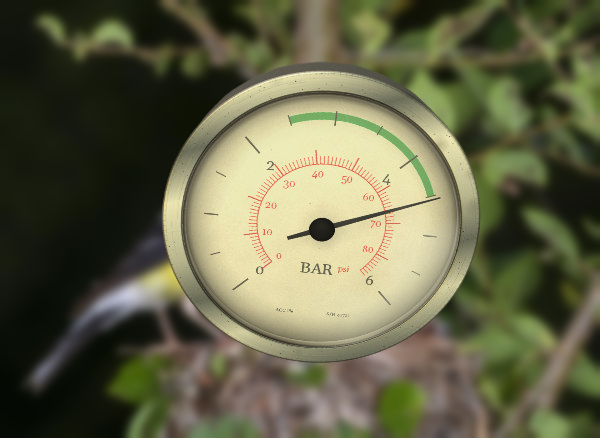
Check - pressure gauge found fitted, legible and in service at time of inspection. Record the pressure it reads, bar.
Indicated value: 4.5 bar
